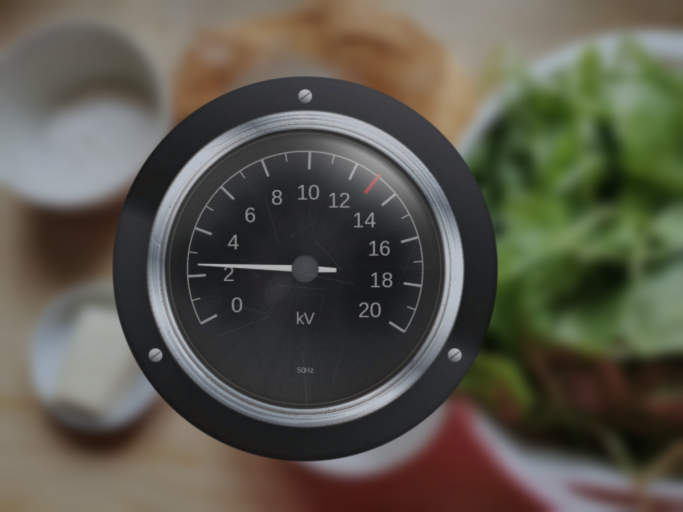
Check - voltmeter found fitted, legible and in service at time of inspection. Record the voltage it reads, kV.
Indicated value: 2.5 kV
